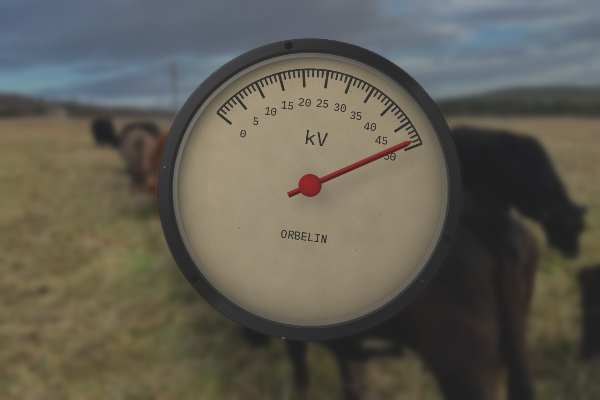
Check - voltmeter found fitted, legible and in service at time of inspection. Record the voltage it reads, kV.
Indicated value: 49 kV
